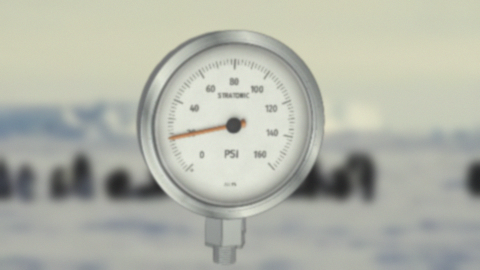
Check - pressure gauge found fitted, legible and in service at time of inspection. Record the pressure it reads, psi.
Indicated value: 20 psi
